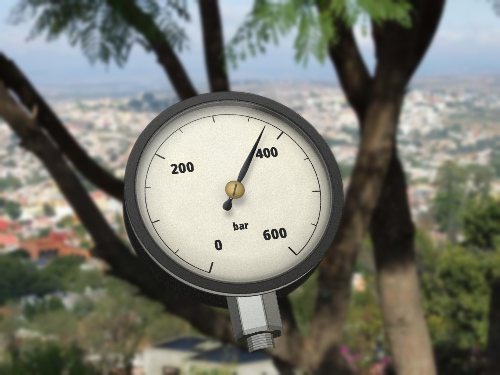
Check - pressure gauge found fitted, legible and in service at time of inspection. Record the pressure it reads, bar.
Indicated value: 375 bar
